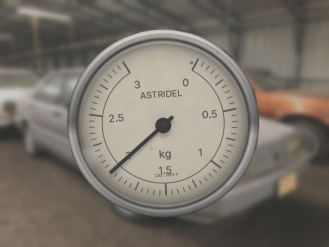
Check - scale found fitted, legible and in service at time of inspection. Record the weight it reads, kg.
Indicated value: 2 kg
